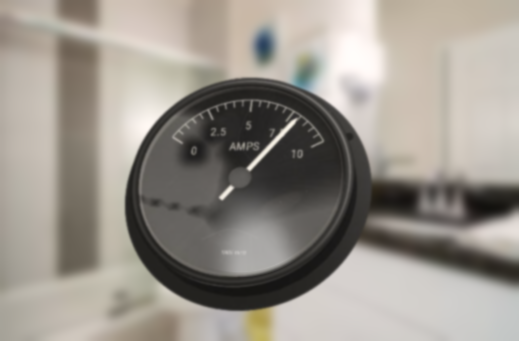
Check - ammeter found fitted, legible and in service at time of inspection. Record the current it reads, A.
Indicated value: 8 A
